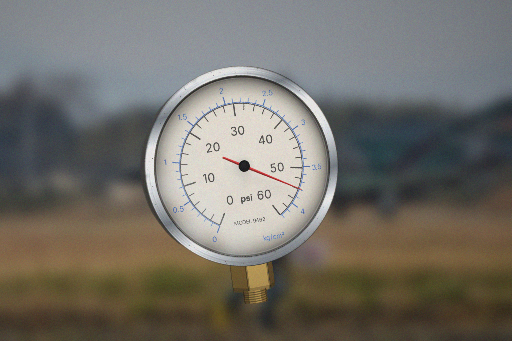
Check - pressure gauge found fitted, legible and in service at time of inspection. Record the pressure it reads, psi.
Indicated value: 54 psi
